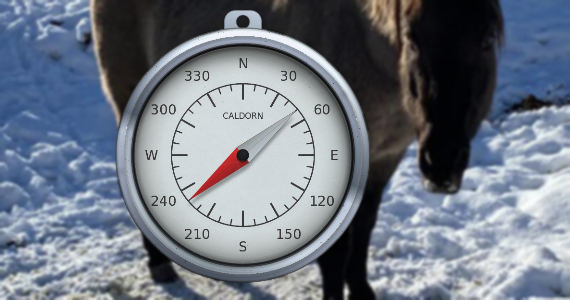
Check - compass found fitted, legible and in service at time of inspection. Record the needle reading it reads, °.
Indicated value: 230 °
